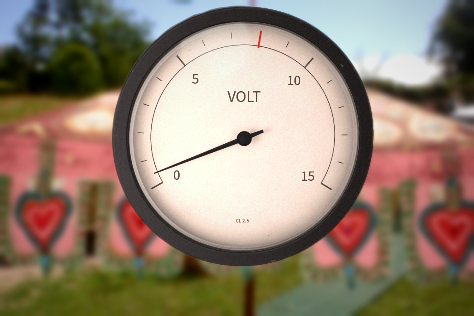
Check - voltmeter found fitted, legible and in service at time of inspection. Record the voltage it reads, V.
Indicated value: 0.5 V
